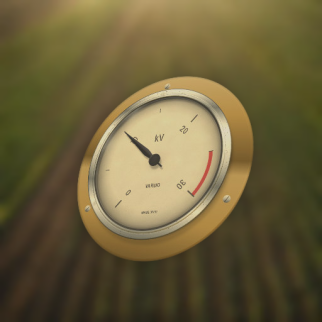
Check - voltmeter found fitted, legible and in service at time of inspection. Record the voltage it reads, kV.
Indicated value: 10 kV
